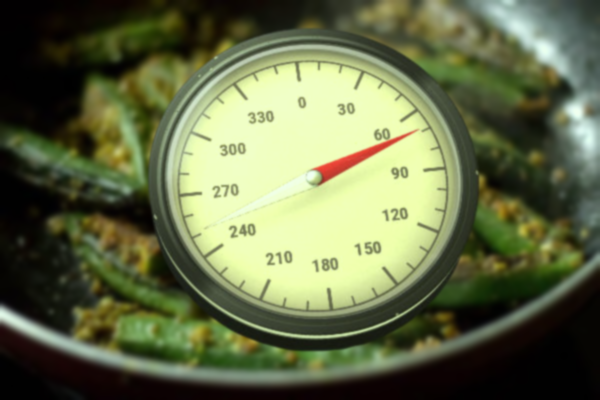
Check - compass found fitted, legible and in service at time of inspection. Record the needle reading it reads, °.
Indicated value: 70 °
